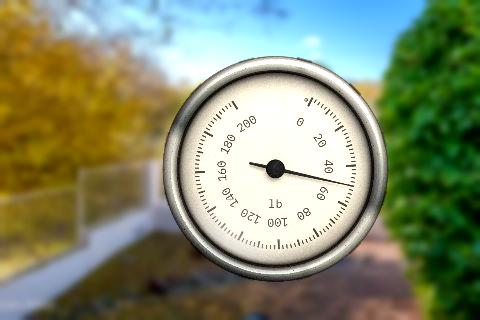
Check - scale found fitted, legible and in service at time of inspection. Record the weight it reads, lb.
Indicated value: 50 lb
